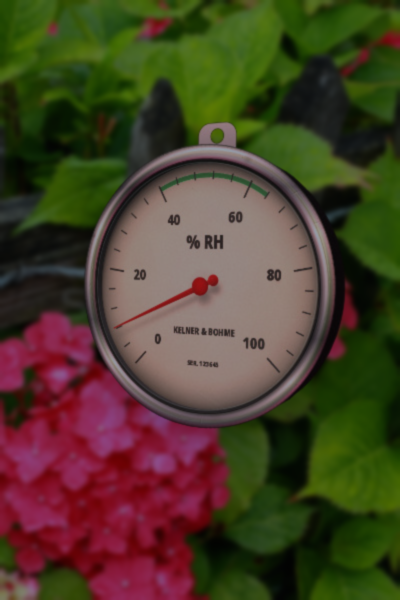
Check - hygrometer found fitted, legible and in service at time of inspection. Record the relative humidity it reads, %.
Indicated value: 8 %
